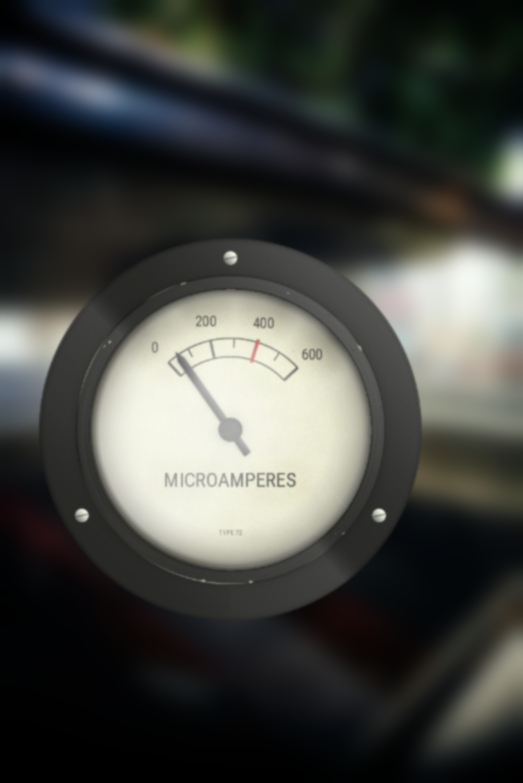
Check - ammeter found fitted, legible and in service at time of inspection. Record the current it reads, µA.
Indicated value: 50 µA
